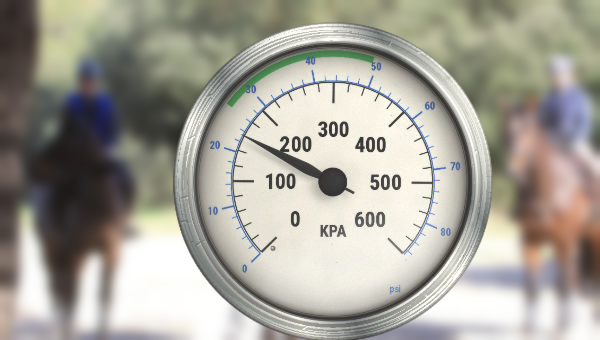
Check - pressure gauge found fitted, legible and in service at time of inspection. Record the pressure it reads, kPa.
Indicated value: 160 kPa
